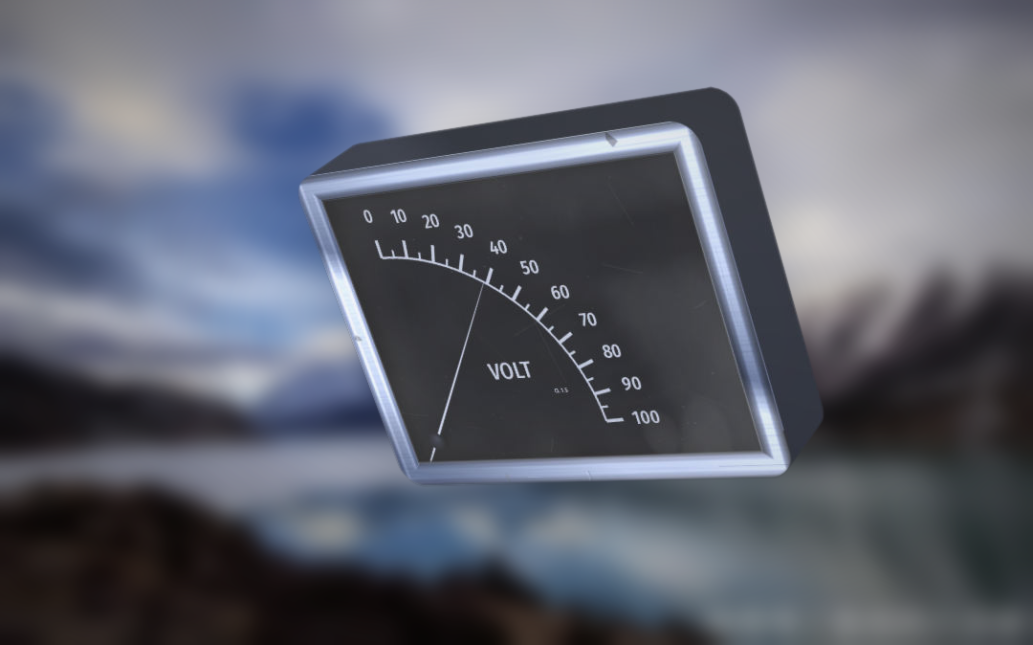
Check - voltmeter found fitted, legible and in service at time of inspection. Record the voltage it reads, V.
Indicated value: 40 V
